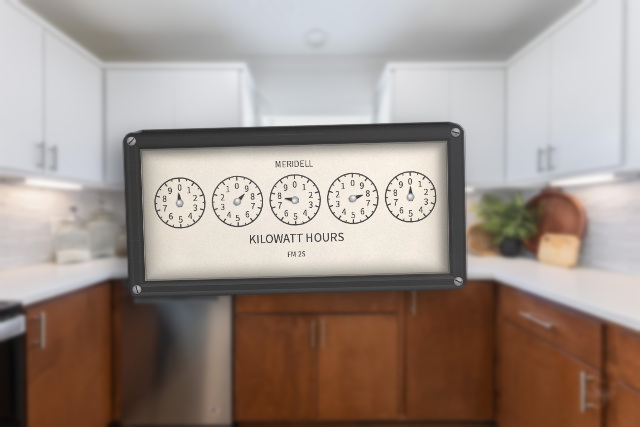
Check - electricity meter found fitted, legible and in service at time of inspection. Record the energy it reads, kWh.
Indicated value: 98780 kWh
